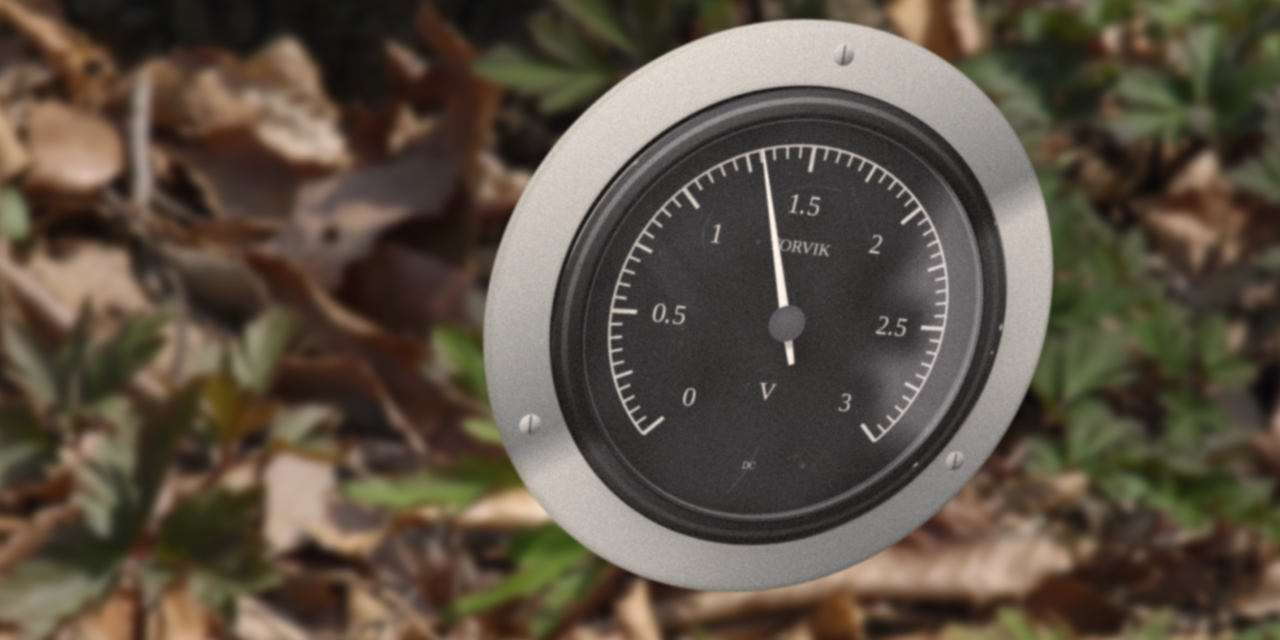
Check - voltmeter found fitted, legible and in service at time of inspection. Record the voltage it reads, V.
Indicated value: 1.3 V
